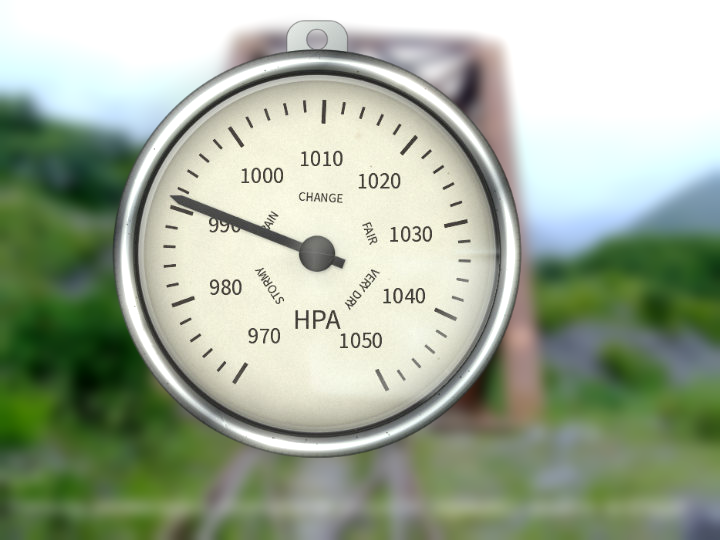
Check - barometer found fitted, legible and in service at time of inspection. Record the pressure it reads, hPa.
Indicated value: 991 hPa
